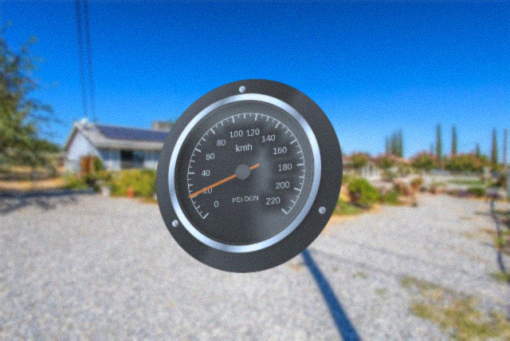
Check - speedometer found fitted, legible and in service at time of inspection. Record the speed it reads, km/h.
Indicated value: 20 km/h
